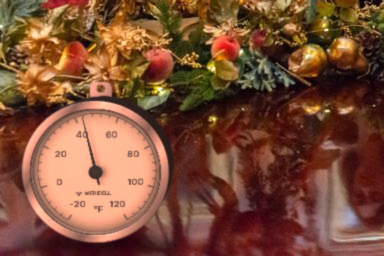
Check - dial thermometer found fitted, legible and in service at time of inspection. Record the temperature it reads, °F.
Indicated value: 44 °F
